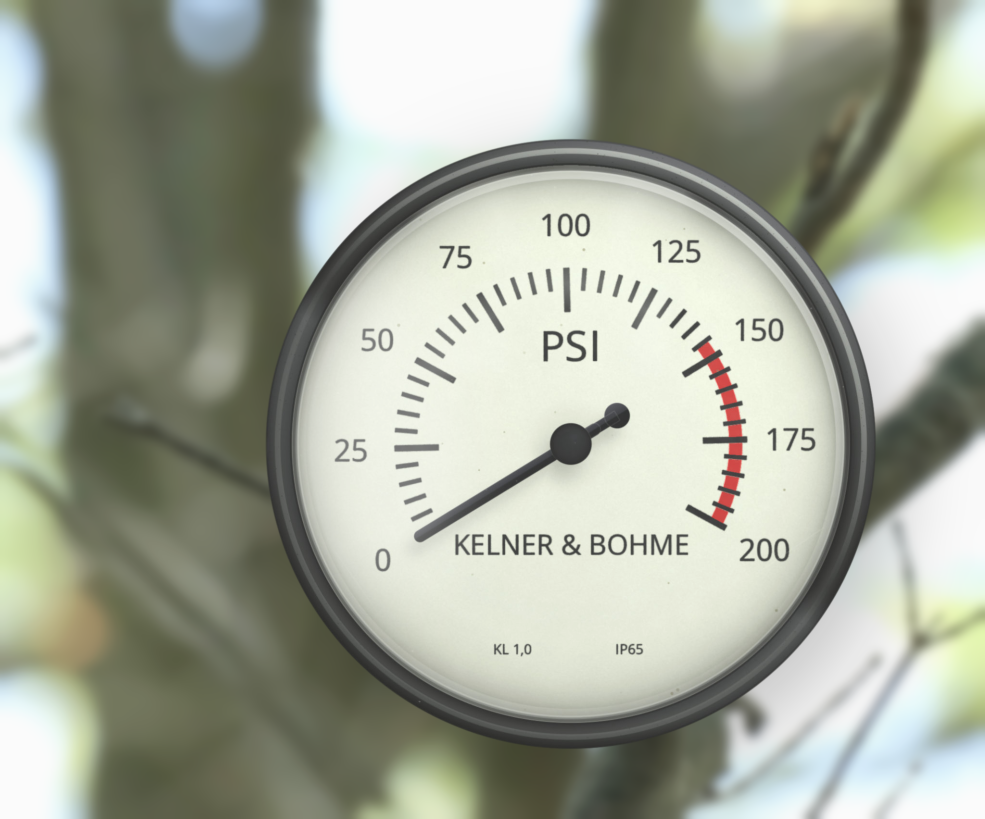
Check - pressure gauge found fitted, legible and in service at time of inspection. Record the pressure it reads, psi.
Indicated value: 0 psi
